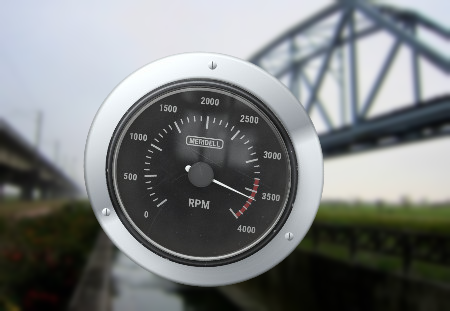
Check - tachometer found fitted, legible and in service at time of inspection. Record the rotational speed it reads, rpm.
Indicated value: 3600 rpm
